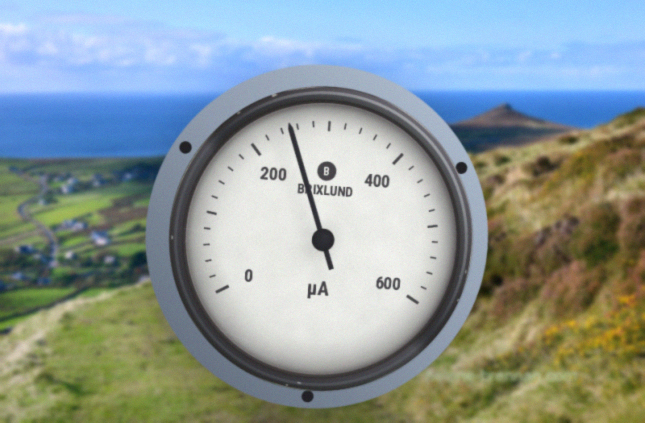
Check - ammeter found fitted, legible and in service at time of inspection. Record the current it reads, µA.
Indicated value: 250 µA
